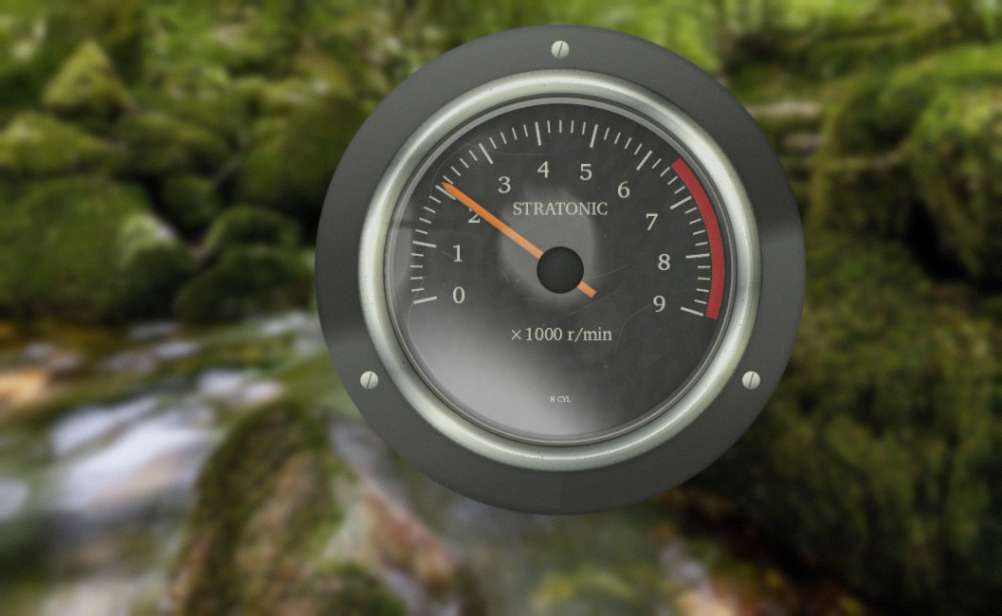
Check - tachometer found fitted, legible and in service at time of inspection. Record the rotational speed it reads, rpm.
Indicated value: 2100 rpm
